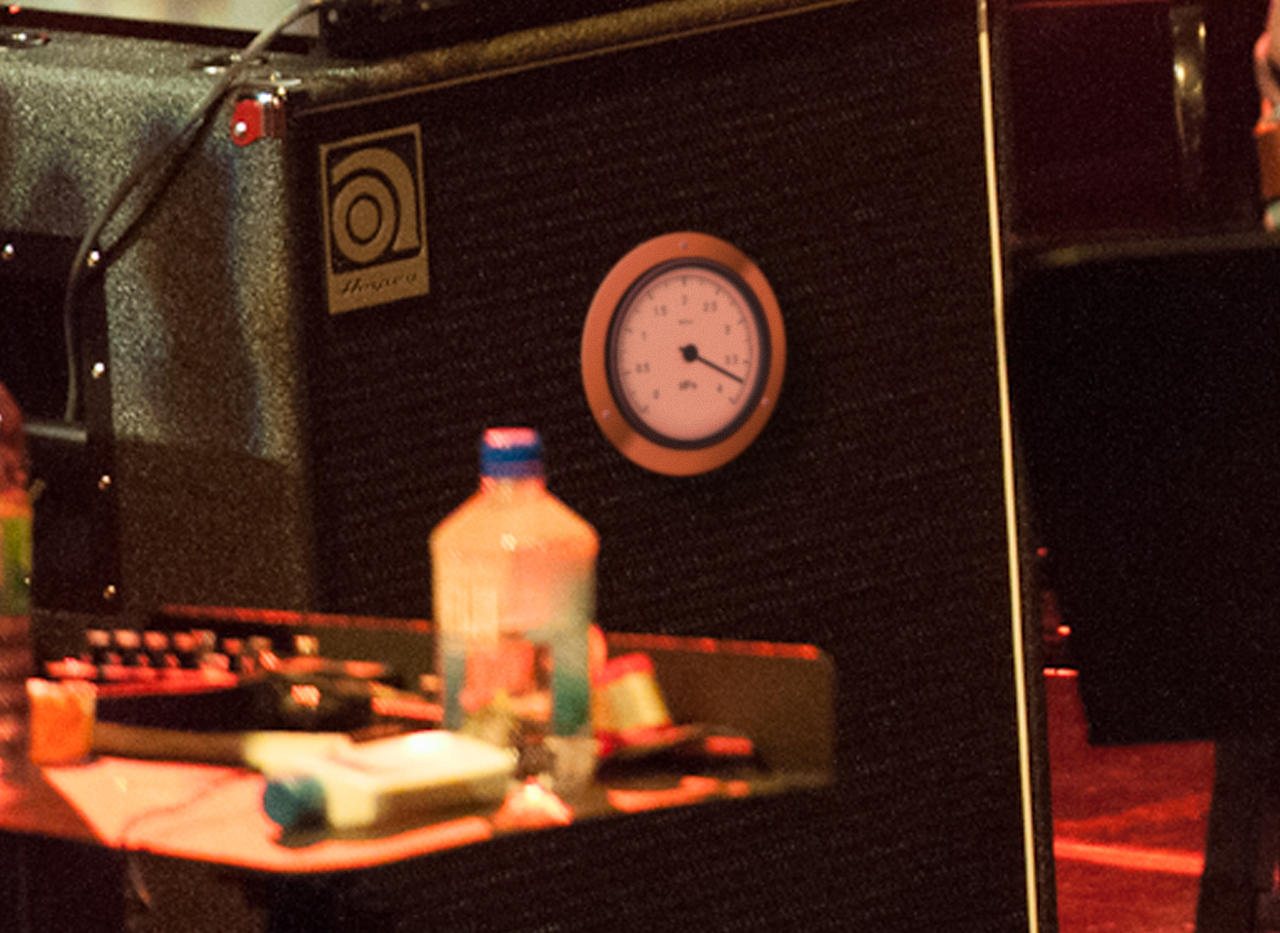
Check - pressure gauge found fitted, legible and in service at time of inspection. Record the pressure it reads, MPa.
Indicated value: 3.75 MPa
